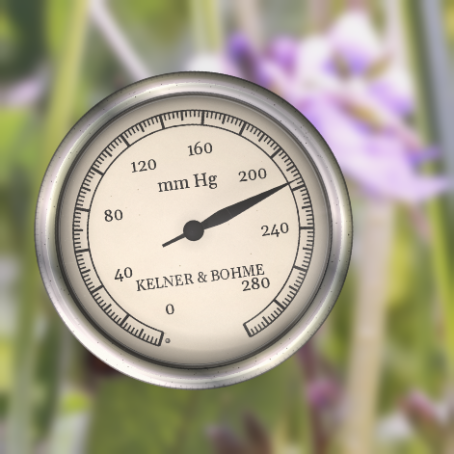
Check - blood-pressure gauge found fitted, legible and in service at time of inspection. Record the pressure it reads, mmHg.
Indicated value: 216 mmHg
